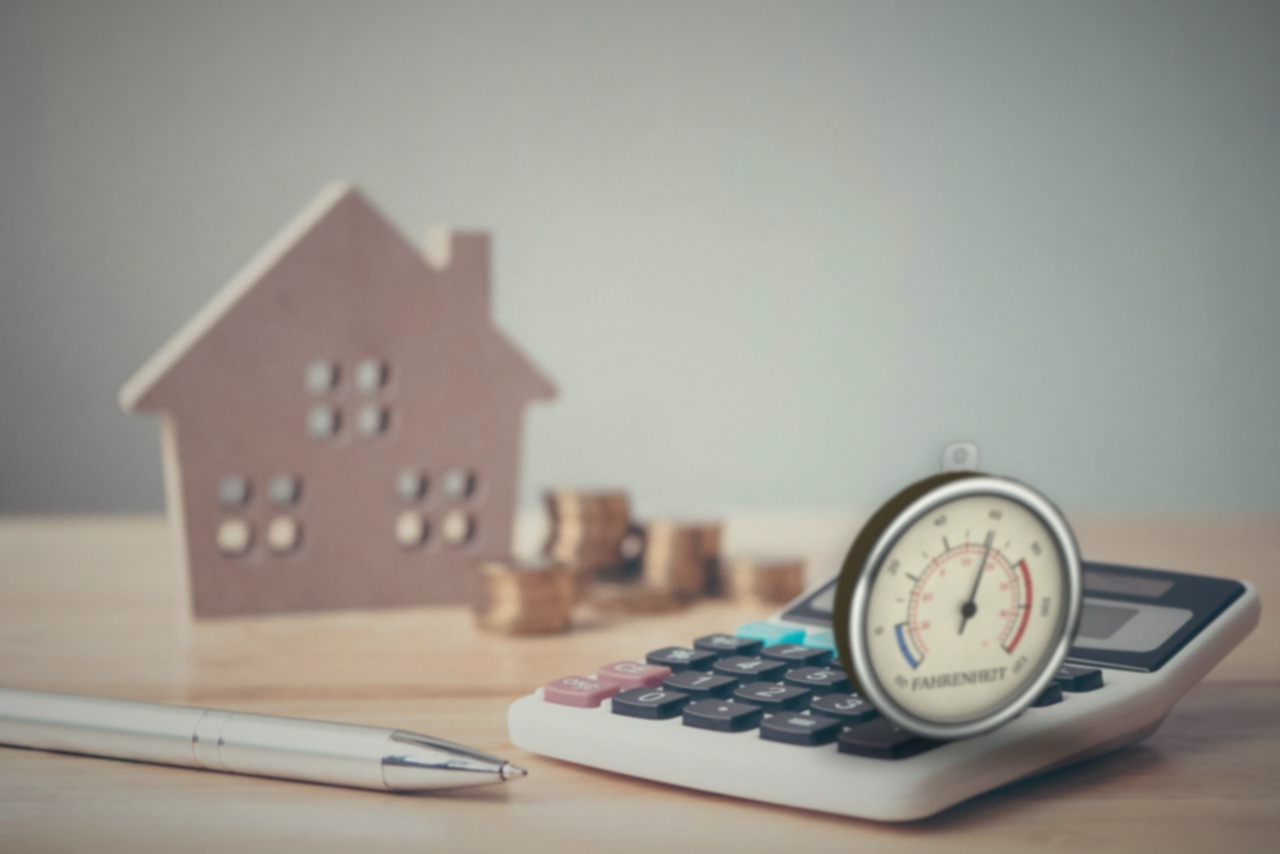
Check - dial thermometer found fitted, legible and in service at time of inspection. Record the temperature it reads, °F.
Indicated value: 60 °F
